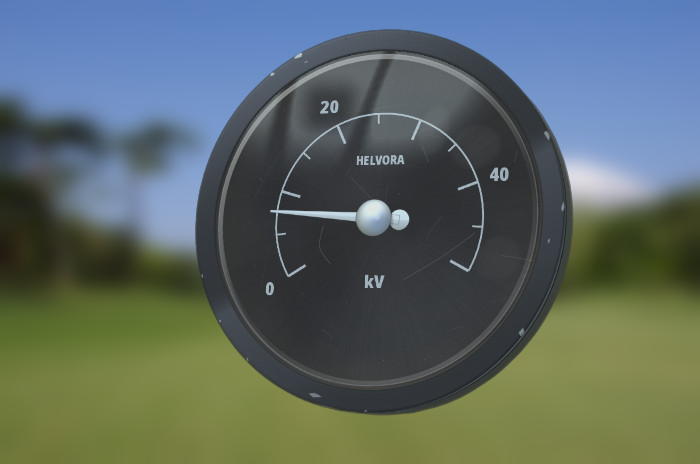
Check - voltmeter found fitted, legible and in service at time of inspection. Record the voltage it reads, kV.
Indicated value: 7.5 kV
